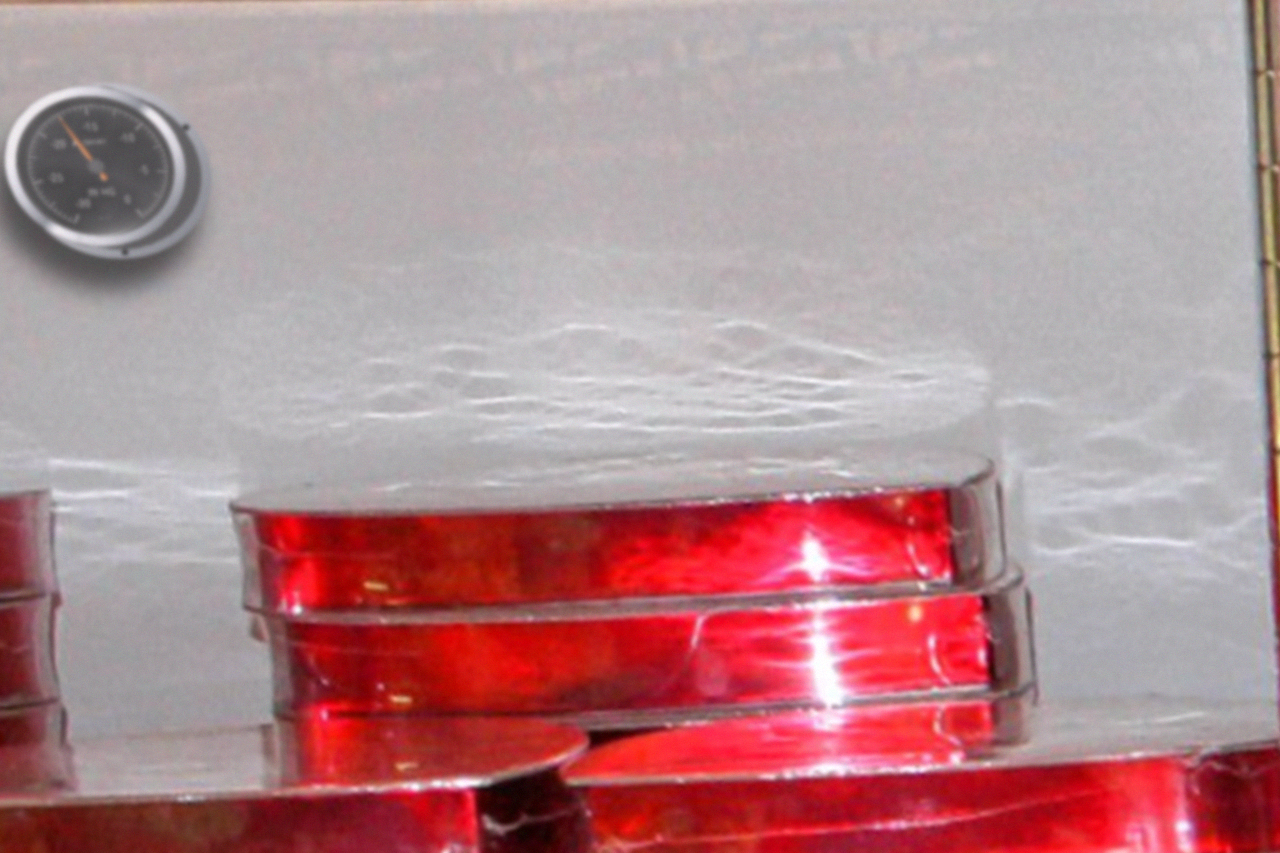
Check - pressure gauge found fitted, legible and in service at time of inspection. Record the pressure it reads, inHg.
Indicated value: -17.5 inHg
